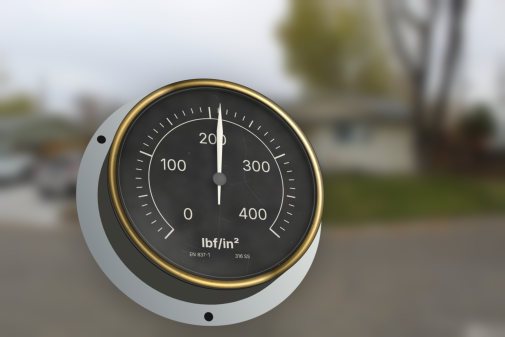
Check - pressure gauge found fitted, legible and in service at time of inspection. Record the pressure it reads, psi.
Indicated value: 210 psi
